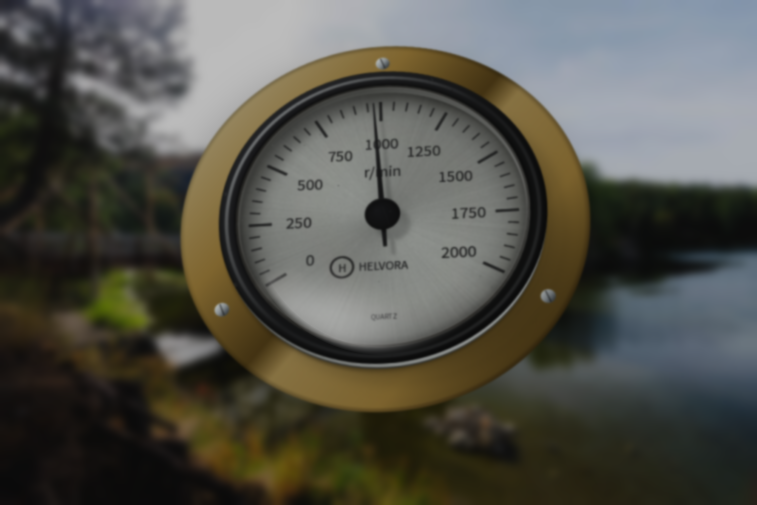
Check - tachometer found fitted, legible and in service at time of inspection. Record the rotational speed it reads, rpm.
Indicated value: 975 rpm
